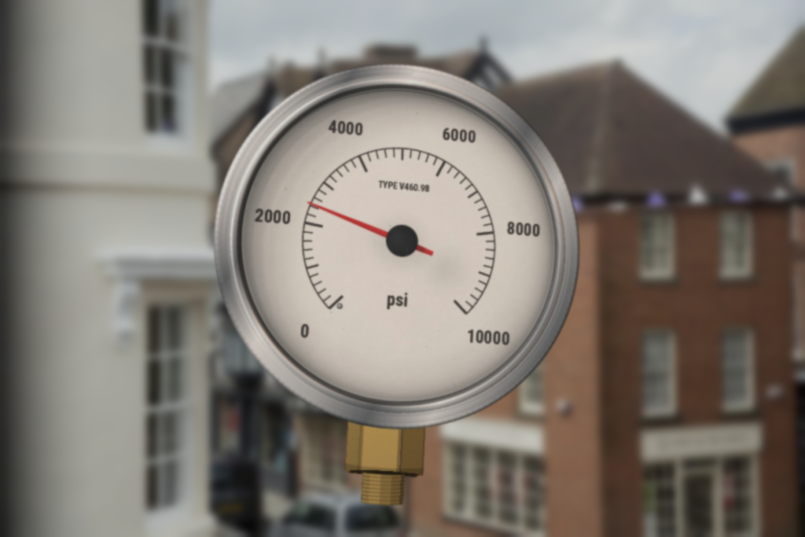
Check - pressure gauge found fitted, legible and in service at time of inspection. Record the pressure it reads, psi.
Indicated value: 2400 psi
